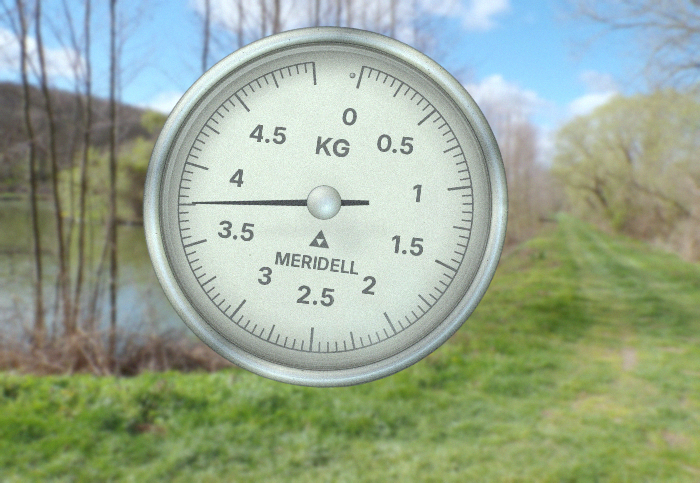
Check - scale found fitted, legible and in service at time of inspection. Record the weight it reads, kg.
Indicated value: 3.75 kg
